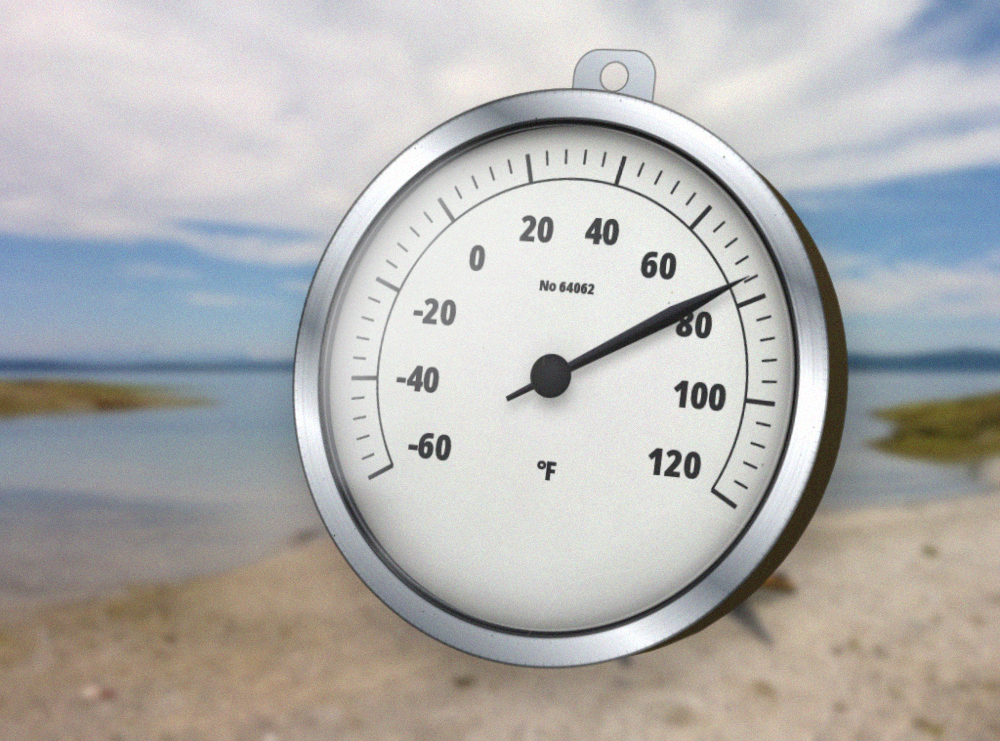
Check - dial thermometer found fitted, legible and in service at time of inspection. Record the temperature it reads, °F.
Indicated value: 76 °F
